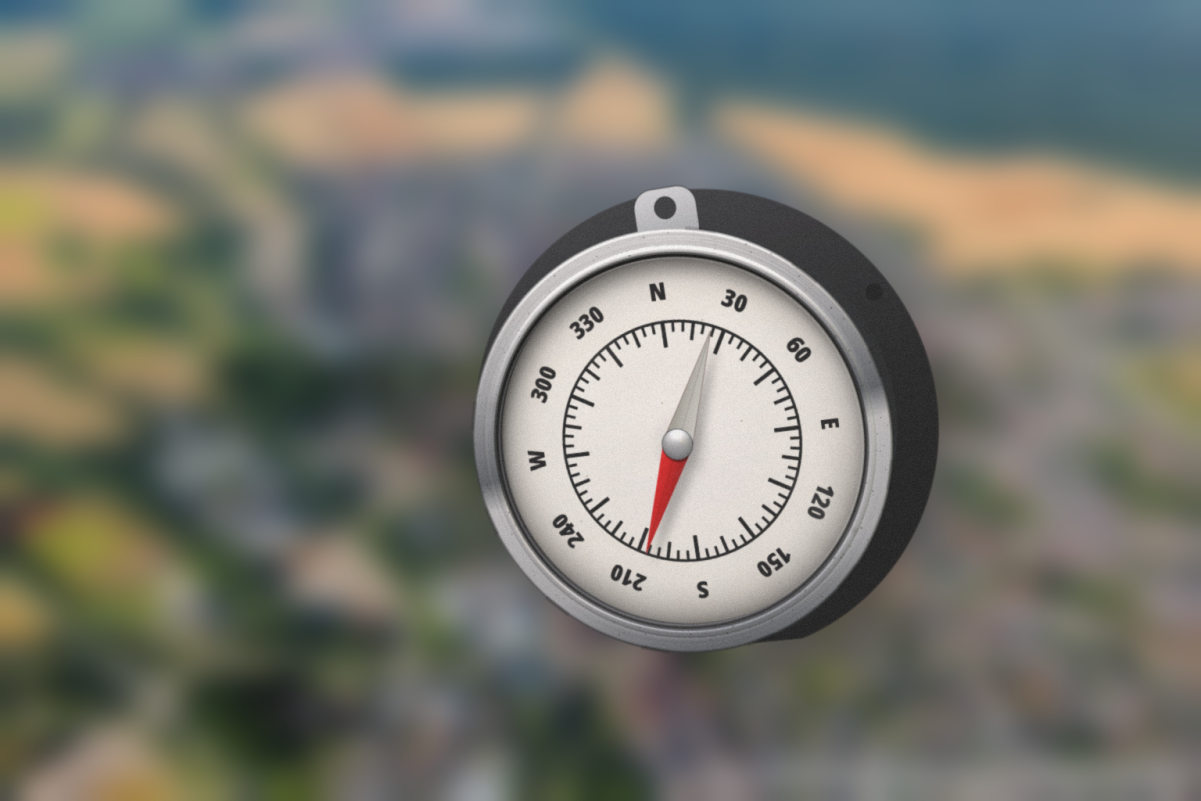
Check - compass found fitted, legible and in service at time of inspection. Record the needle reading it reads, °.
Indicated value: 205 °
